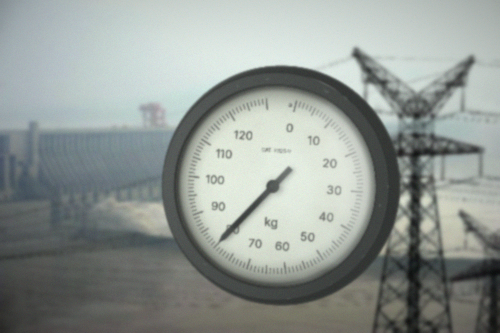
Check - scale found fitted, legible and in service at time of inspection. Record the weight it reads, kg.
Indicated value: 80 kg
